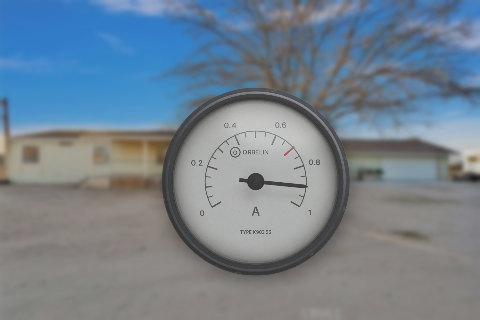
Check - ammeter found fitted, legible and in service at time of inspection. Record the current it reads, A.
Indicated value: 0.9 A
